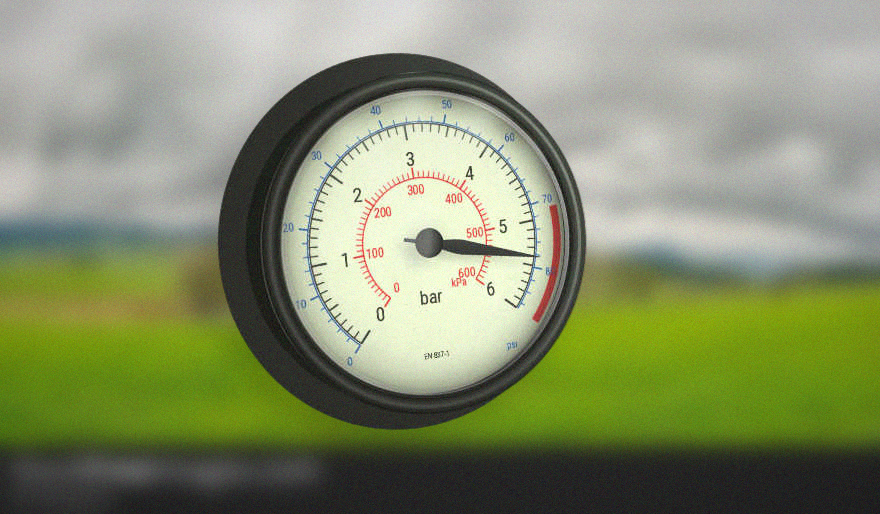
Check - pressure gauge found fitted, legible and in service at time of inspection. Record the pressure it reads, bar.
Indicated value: 5.4 bar
